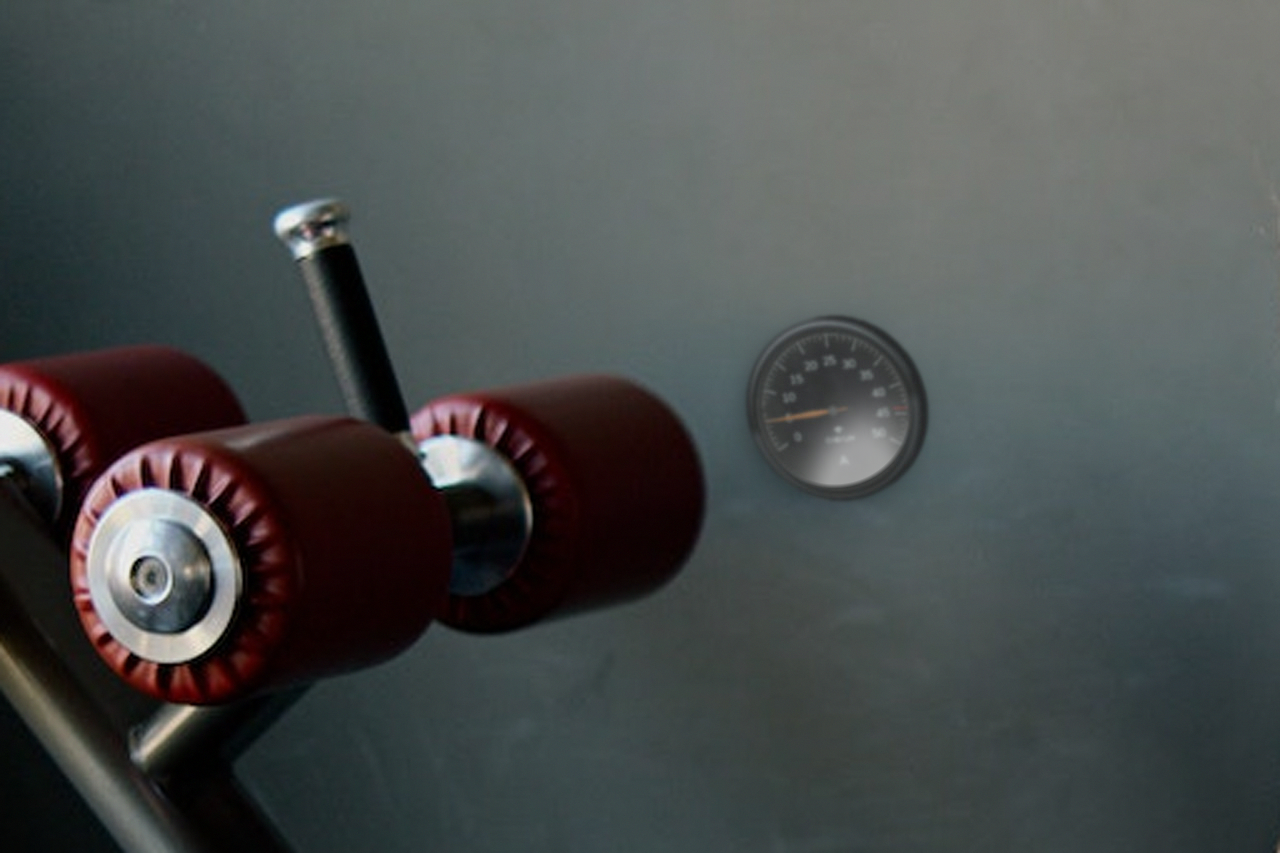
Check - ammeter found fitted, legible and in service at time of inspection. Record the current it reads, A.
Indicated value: 5 A
